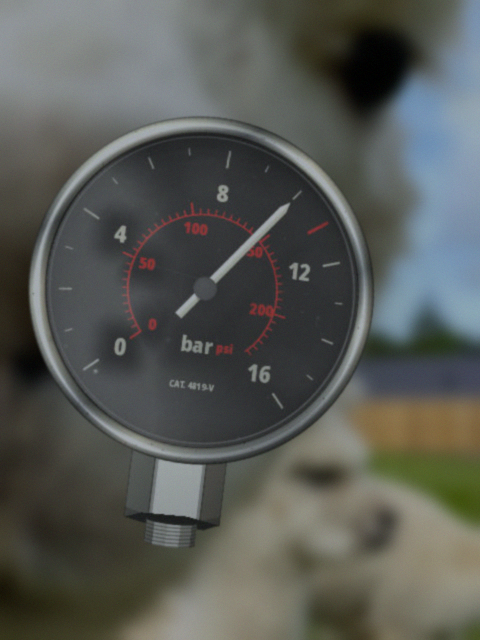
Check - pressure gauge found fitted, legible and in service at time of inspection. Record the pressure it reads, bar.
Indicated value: 10 bar
